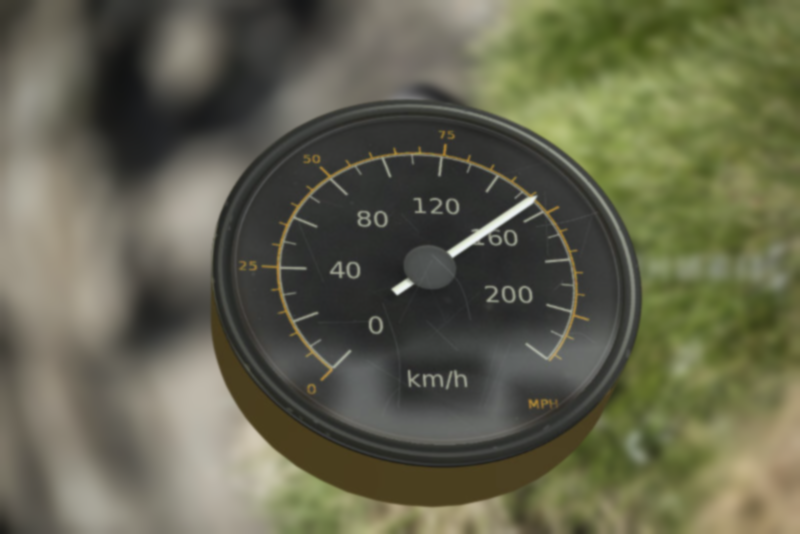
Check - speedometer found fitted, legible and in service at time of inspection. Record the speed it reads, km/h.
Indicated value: 155 km/h
